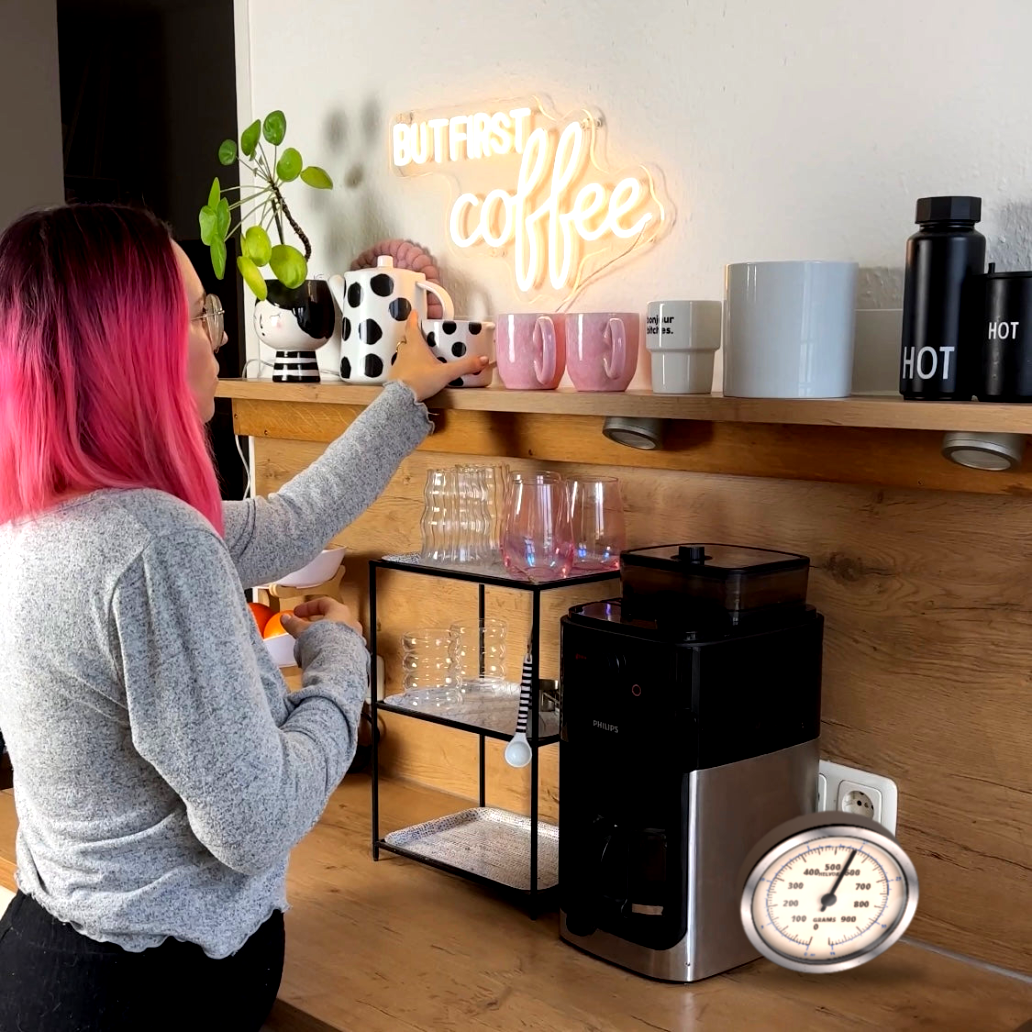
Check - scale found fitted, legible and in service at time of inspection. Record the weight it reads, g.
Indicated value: 550 g
